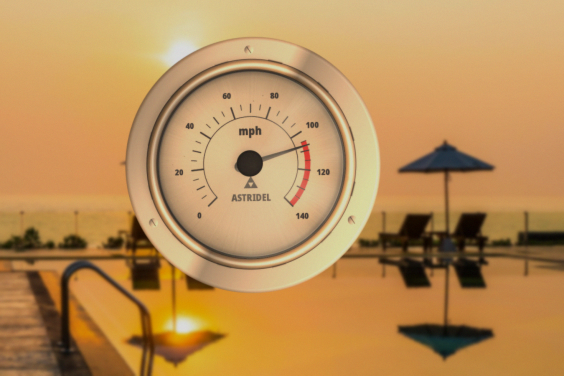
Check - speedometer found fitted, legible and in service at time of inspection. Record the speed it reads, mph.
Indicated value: 107.5 mph
